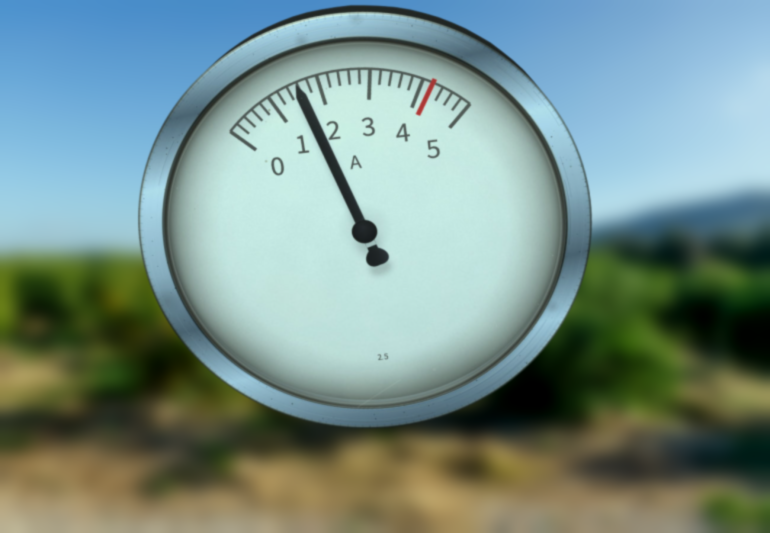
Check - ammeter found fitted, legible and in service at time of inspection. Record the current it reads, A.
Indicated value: 1.6 A
